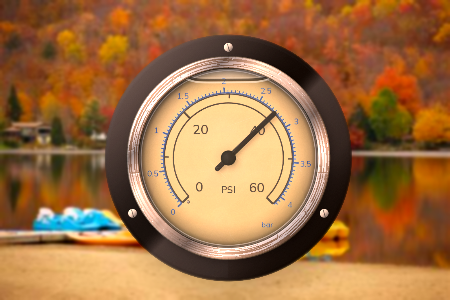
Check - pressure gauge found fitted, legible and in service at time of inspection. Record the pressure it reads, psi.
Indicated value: 40 psi
